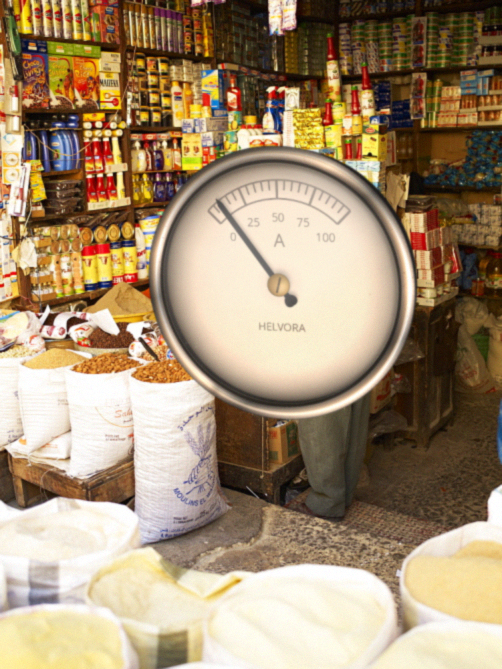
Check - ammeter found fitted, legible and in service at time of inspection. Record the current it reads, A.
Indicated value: 10 A
